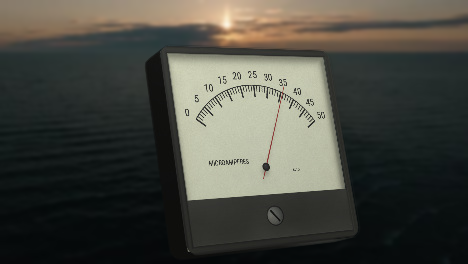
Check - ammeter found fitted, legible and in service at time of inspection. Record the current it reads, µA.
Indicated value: 35 µA
